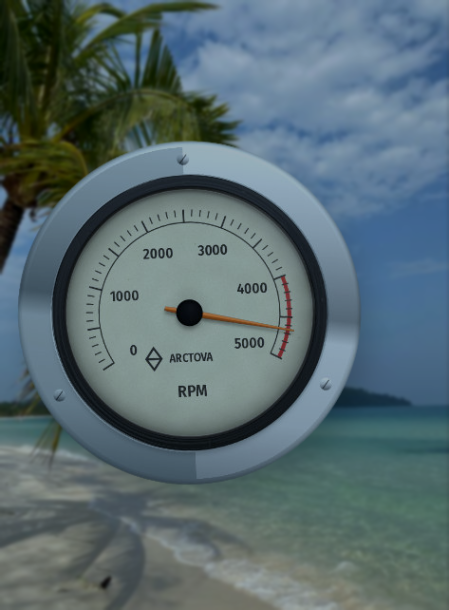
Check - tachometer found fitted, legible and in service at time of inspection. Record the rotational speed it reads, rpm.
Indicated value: 4650 rpm
